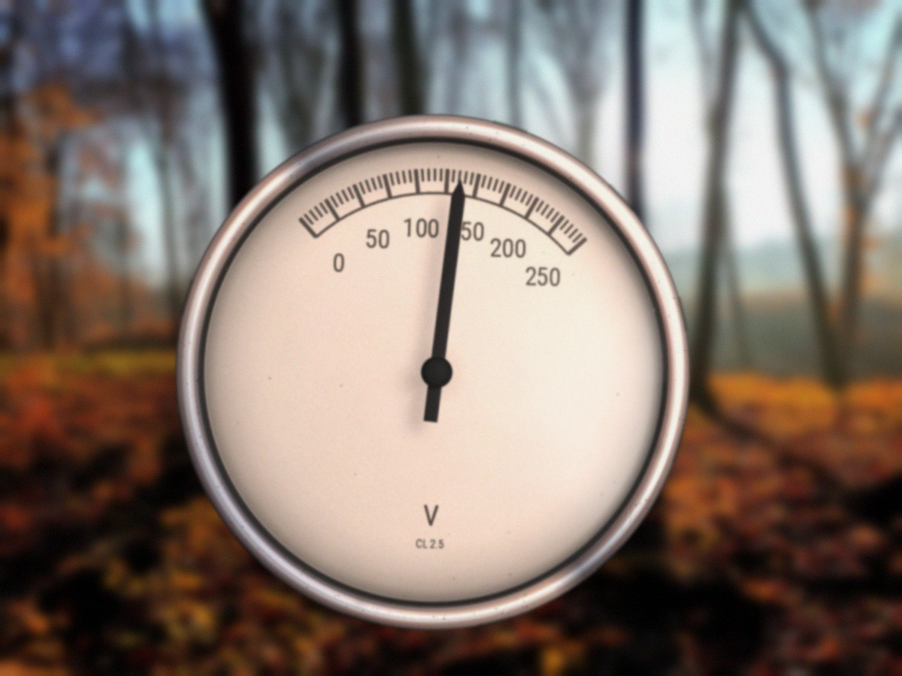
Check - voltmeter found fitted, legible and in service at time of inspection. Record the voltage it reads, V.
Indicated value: 135 V
